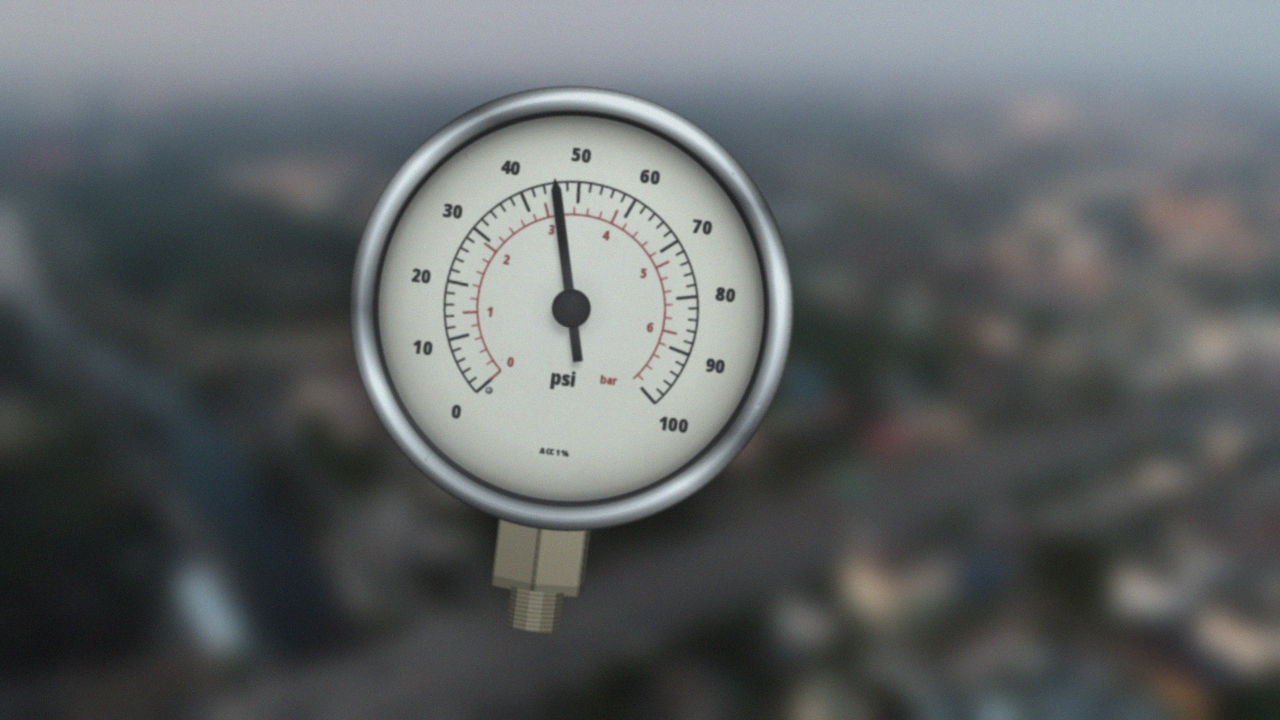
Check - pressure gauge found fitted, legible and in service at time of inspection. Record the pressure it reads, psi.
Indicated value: 46 psi
